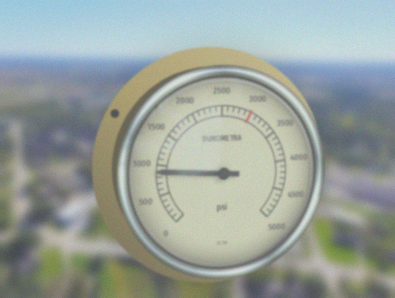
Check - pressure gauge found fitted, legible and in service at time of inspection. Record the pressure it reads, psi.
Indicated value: 900 psi
